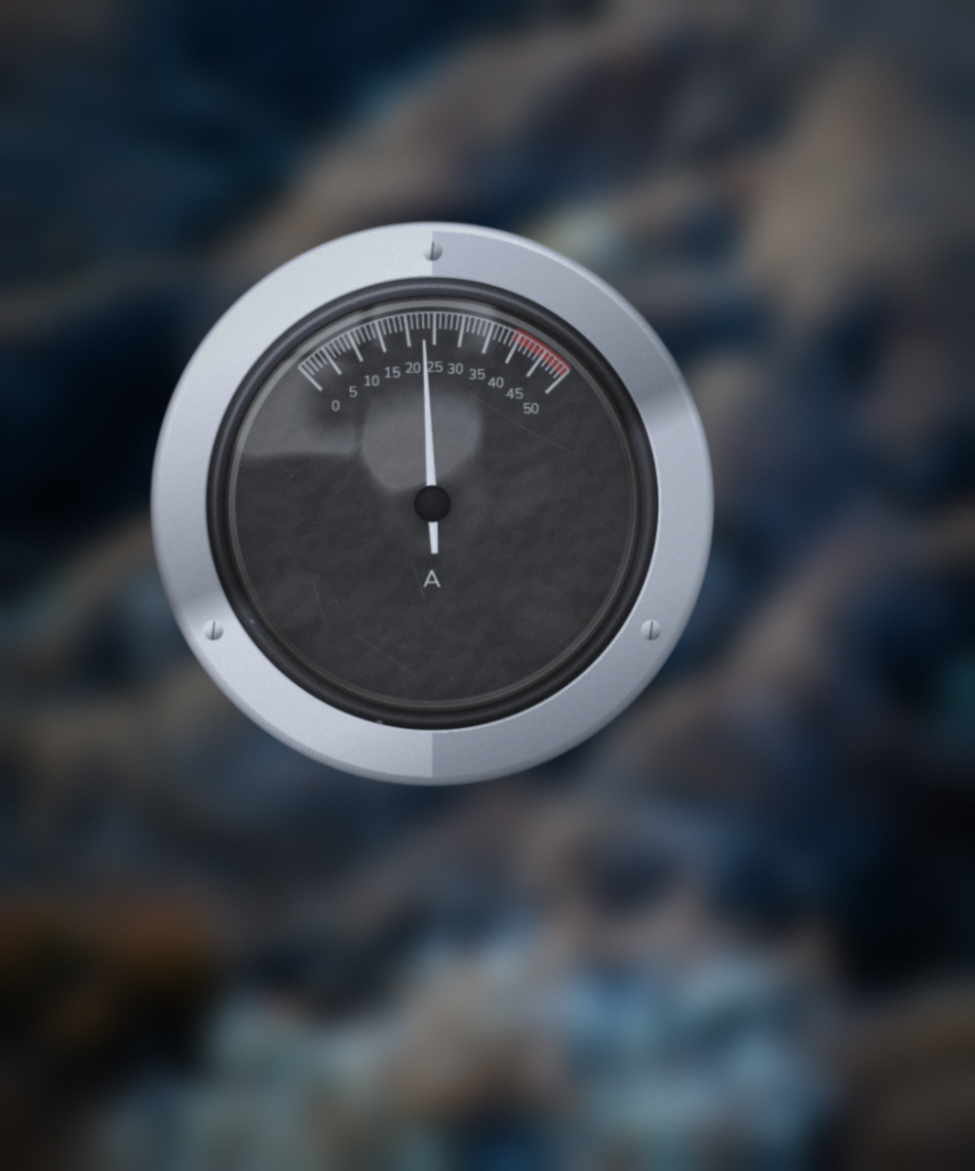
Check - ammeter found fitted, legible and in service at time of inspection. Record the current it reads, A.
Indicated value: 23 A
